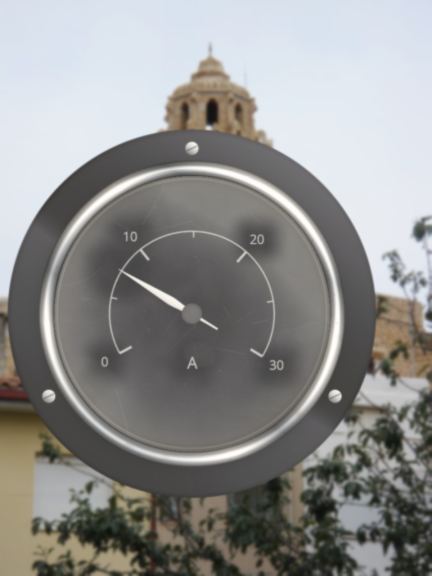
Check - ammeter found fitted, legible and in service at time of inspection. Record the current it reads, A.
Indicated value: 7.5 A
